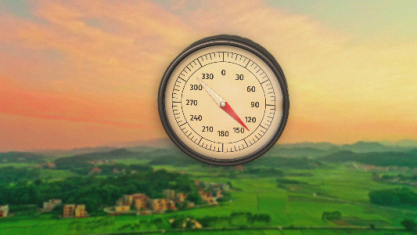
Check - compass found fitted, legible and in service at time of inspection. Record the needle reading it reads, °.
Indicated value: 135 °
